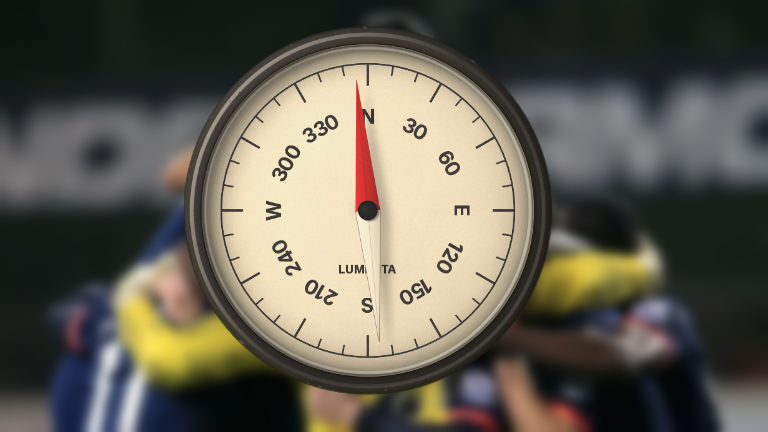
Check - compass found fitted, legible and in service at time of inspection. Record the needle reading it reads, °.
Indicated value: 355 °
